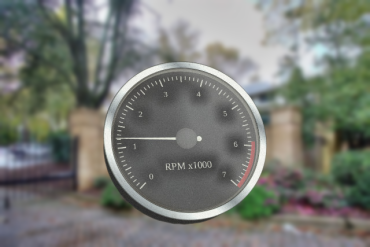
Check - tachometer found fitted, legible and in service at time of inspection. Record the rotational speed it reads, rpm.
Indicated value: 1200 rpm
